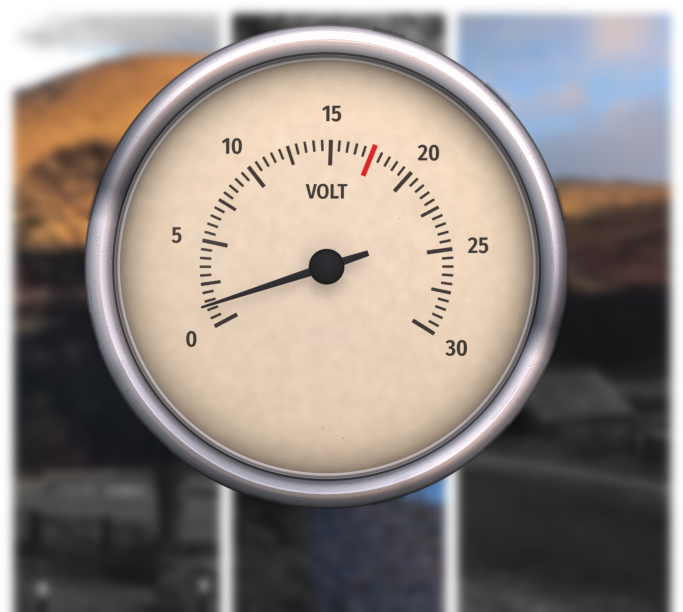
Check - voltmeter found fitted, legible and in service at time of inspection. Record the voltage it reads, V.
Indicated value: 1.25 V
